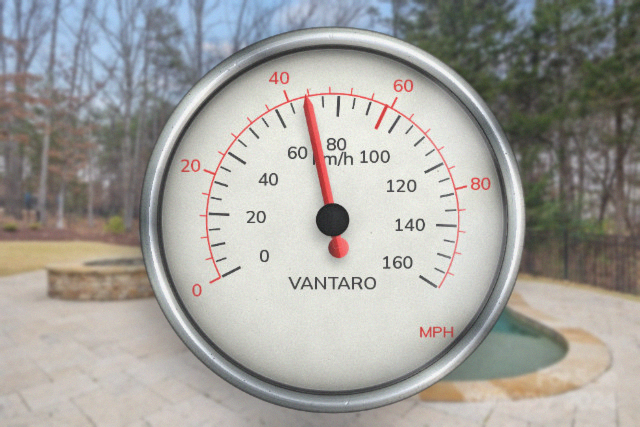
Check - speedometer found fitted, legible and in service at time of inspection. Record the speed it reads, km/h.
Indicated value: 70 km/h
